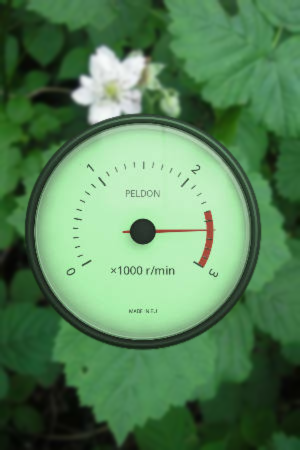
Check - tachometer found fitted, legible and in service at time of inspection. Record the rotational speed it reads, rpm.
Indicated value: 2600 rpm
